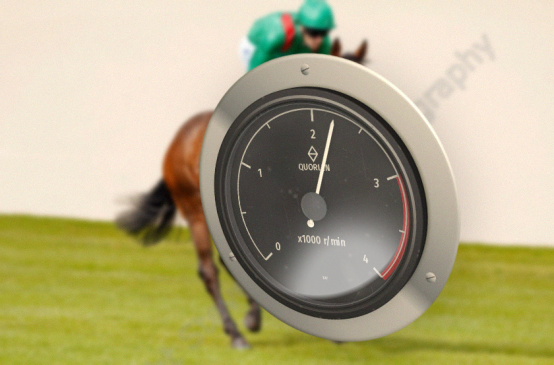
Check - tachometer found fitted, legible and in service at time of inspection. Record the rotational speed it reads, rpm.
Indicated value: 2250 rpm
